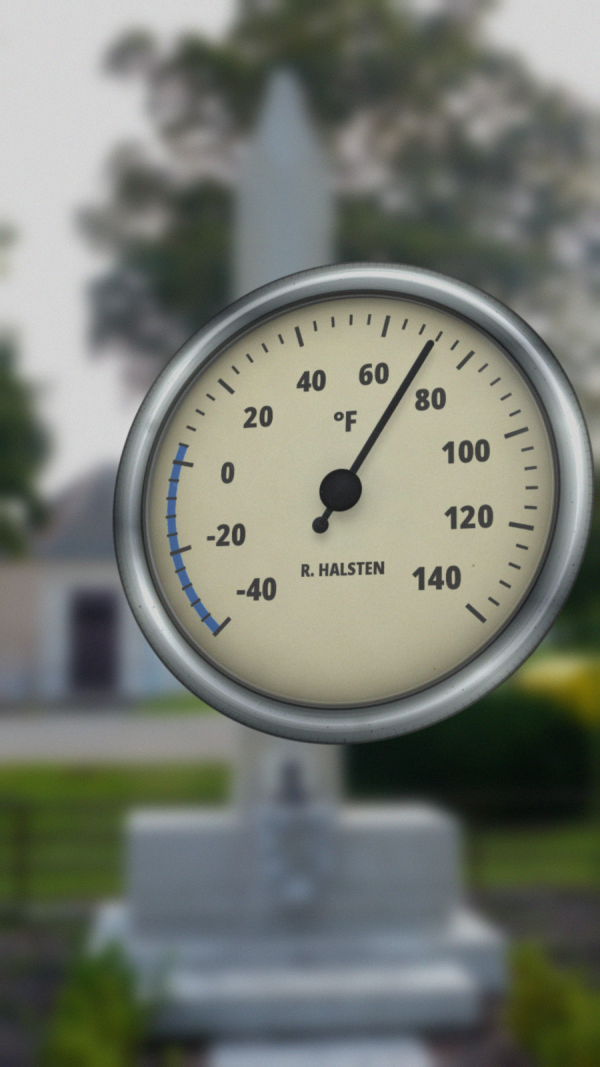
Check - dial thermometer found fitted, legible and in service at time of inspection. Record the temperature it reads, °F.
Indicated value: 72 °F
